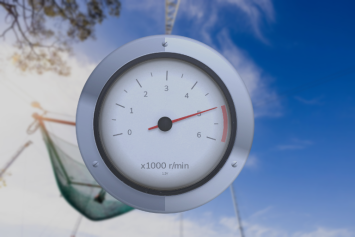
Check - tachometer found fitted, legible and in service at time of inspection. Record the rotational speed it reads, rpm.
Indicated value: 5000 rpm
